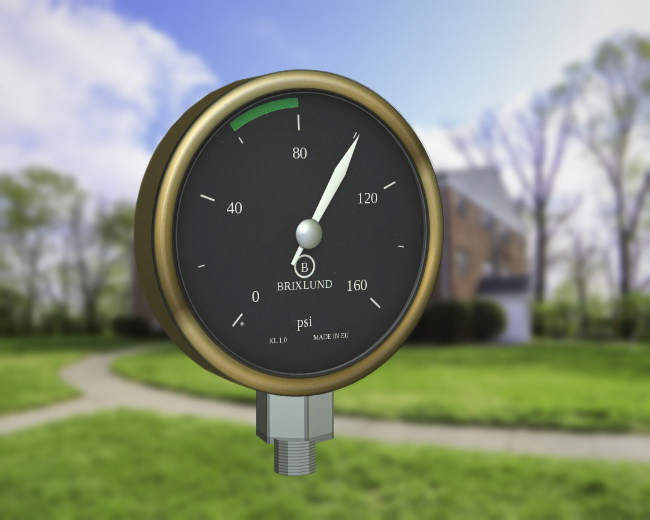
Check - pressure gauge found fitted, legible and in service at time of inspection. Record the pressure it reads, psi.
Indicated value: 100 psi
